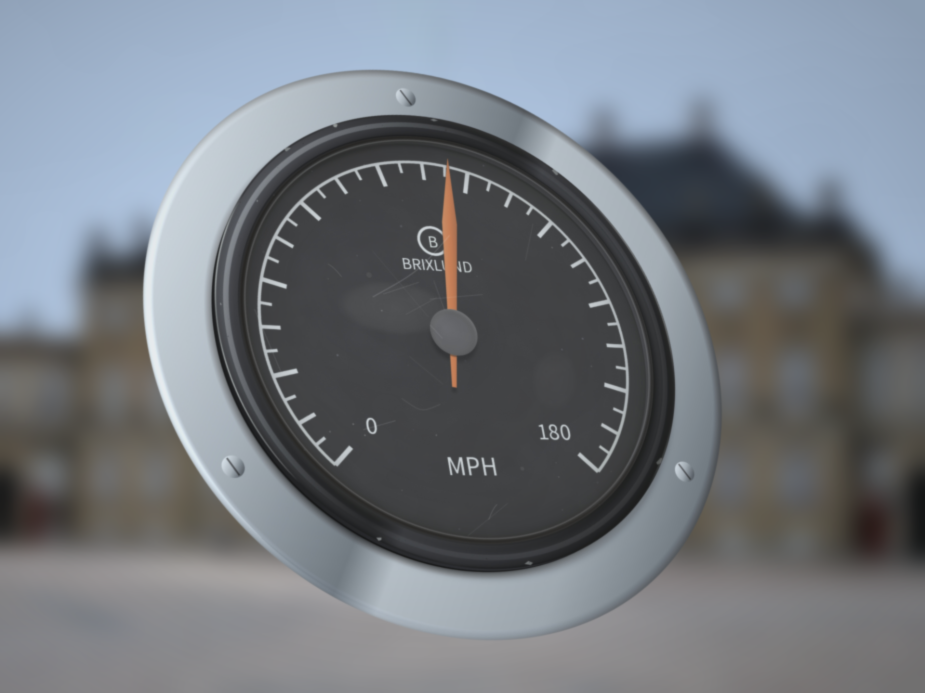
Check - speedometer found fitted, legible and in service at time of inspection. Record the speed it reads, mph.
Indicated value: 95 mph
